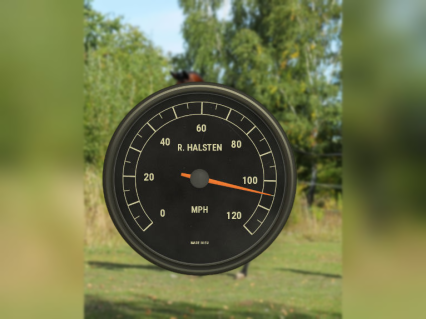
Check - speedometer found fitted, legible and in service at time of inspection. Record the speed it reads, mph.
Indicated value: 105 mph
